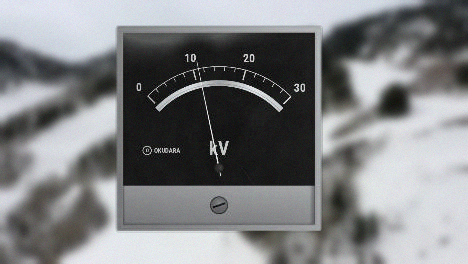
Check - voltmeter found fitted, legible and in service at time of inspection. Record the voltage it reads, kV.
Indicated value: 11 kV
